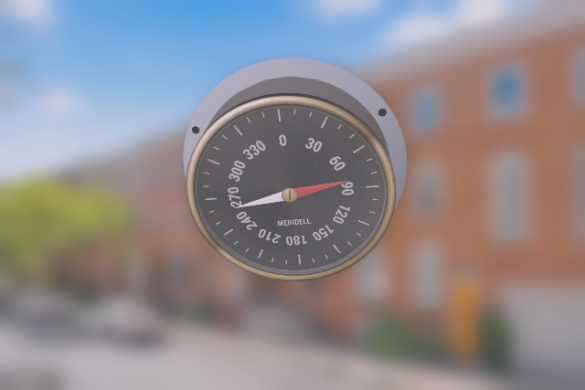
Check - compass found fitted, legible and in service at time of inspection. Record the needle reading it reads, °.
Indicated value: 80 °
